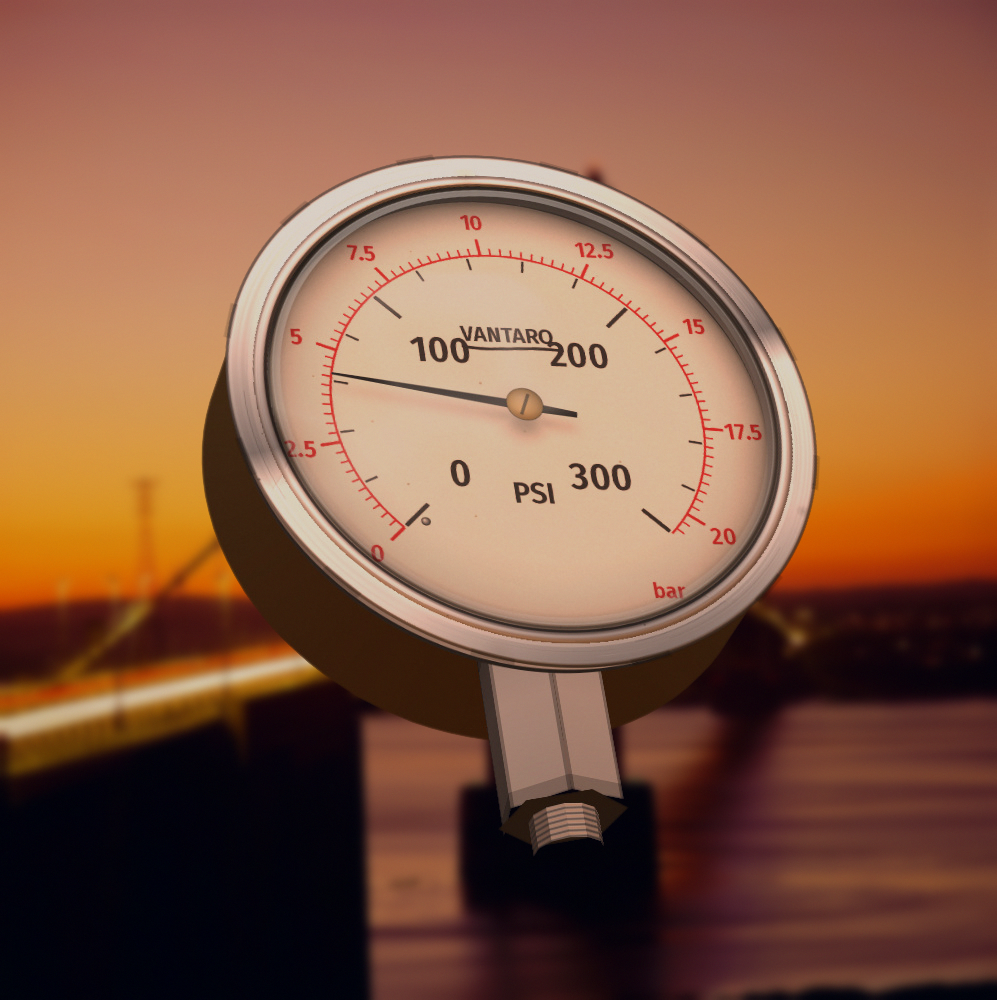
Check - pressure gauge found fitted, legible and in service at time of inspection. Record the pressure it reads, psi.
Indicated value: 60 psi
